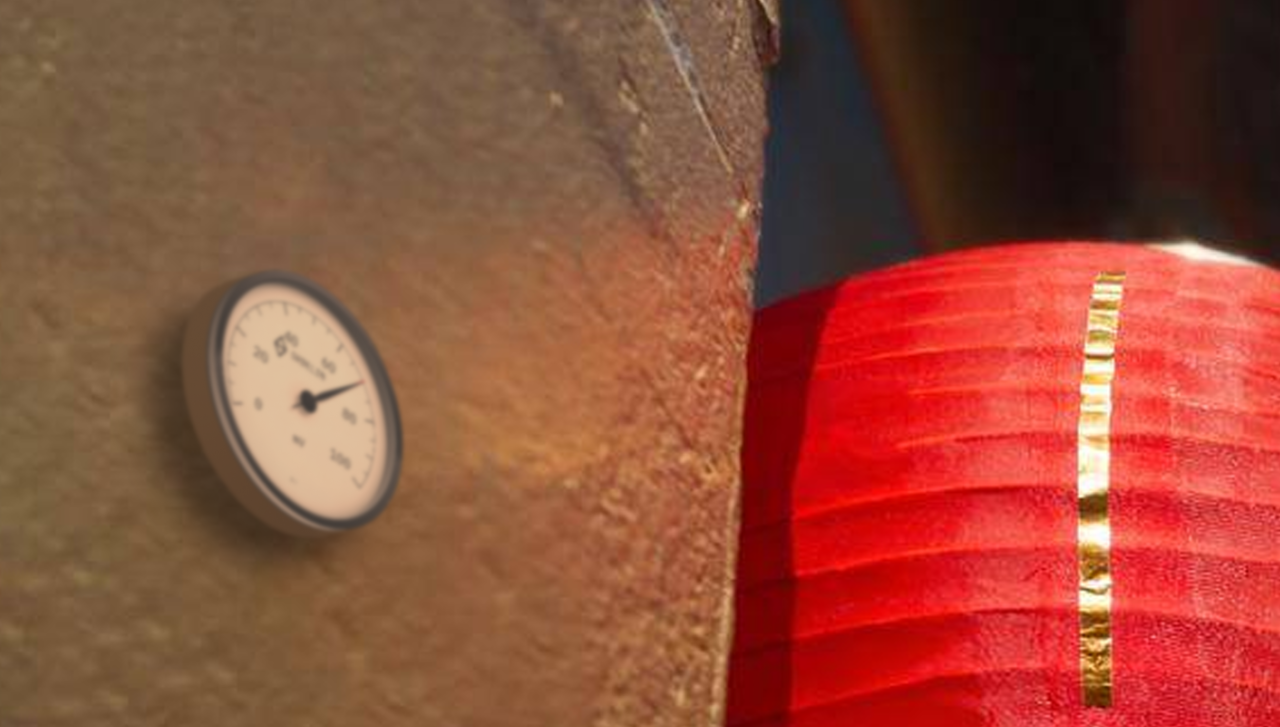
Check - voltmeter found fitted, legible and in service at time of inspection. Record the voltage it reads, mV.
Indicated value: 70 mV
